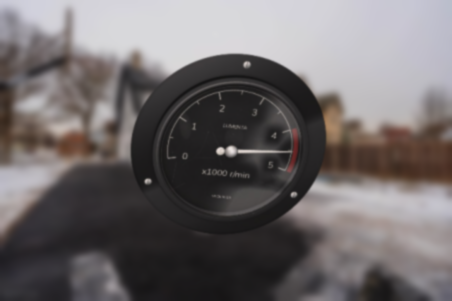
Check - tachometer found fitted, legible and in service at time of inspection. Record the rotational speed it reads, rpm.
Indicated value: 4500 rpm
